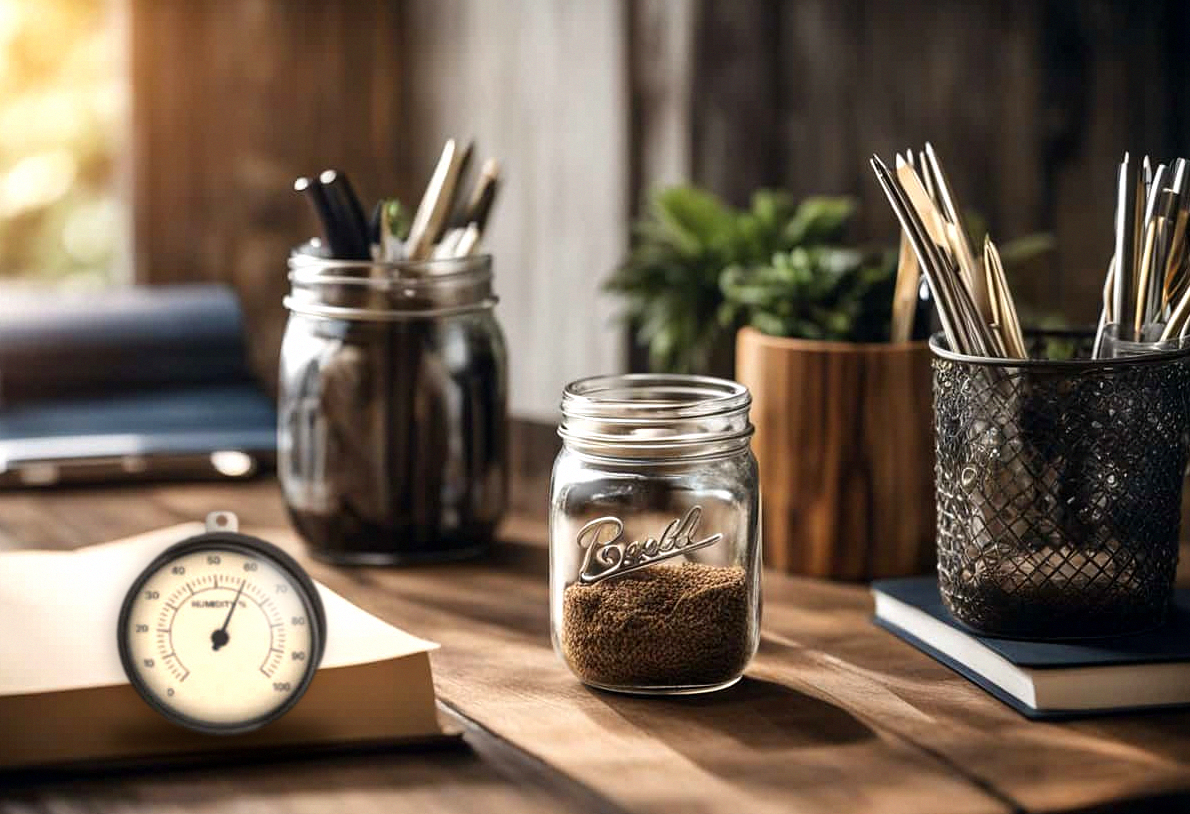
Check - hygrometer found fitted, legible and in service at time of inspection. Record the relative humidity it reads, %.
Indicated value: 60 %
